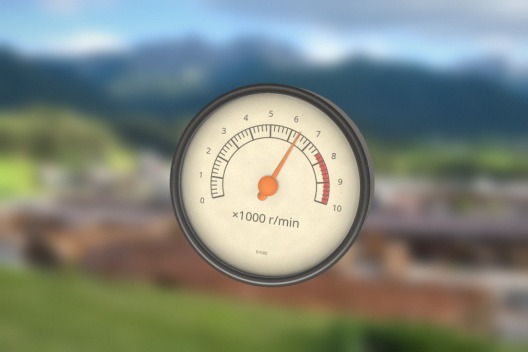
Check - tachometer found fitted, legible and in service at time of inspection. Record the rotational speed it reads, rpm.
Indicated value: 6400 rpm
